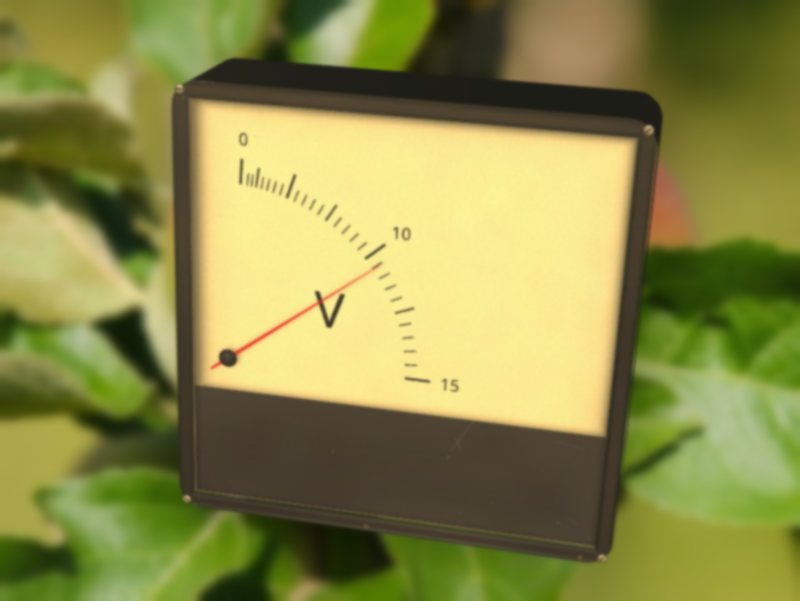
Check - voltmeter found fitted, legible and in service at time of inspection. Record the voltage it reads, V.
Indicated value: 10.5 V
